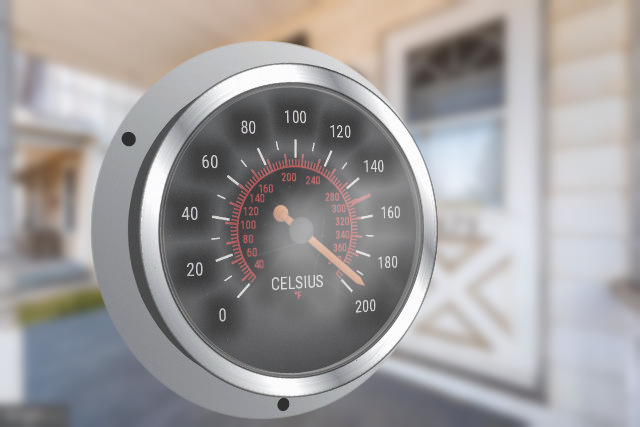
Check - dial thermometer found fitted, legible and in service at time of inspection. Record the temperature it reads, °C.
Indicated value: 195 °C
